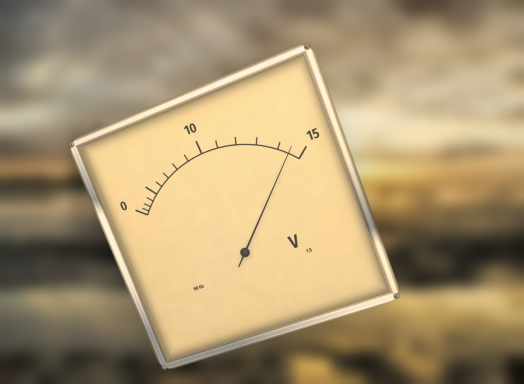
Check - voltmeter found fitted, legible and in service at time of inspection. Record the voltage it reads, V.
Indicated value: 14.5 V
